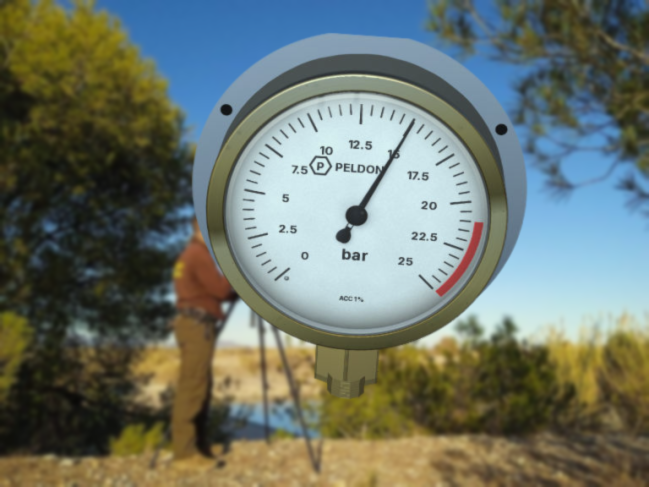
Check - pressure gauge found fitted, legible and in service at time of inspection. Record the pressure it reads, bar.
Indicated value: 15 bar
